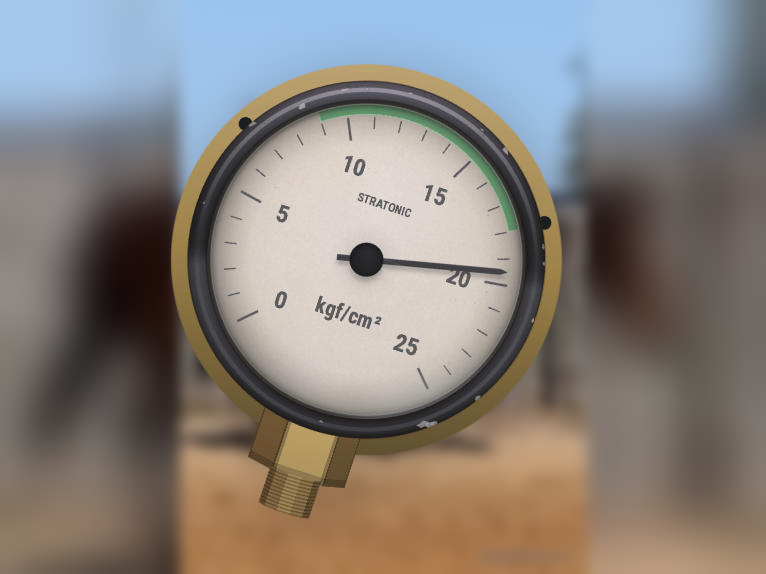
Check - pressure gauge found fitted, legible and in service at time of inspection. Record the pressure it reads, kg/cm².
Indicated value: 19.5 kg/cm²
